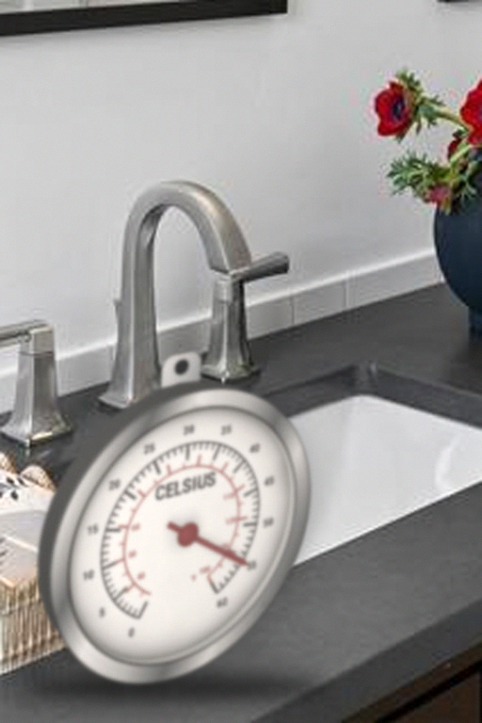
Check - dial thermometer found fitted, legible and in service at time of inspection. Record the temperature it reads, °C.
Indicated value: 55 °C
